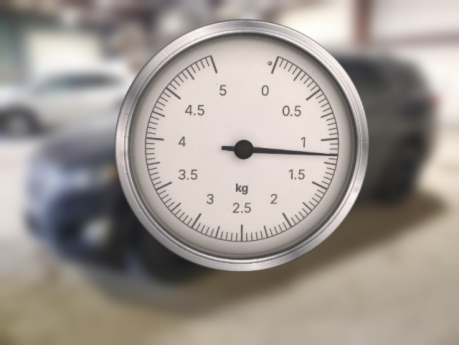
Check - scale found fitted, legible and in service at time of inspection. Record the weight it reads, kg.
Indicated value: 1.15 kg
